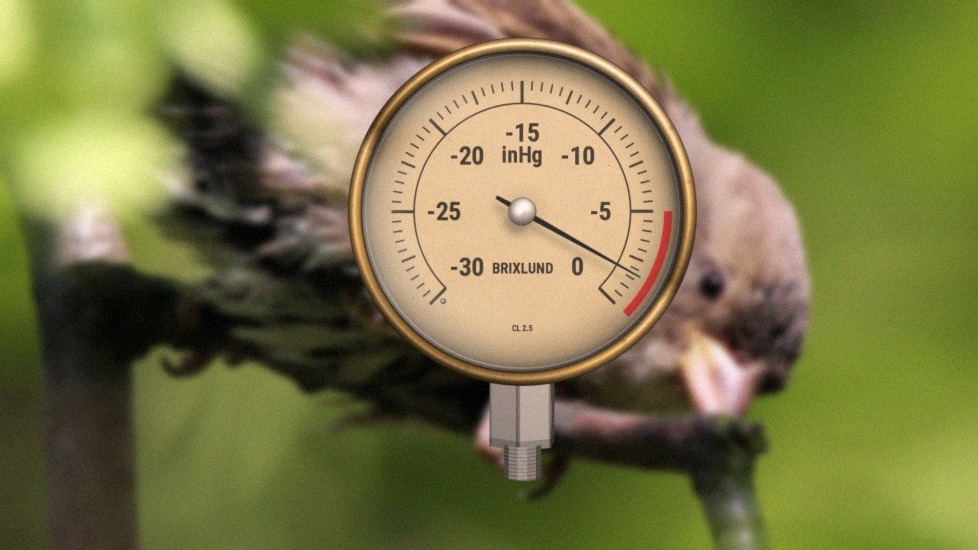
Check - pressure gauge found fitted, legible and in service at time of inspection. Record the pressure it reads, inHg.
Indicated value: -1.75 inHg
